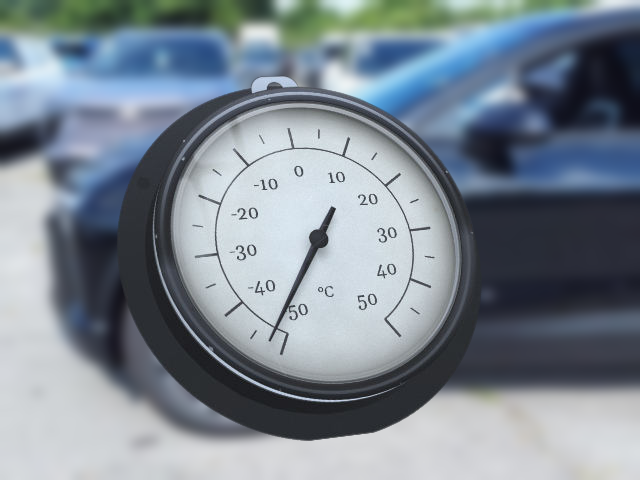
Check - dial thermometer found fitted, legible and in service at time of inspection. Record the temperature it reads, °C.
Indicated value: -47.5 °C
